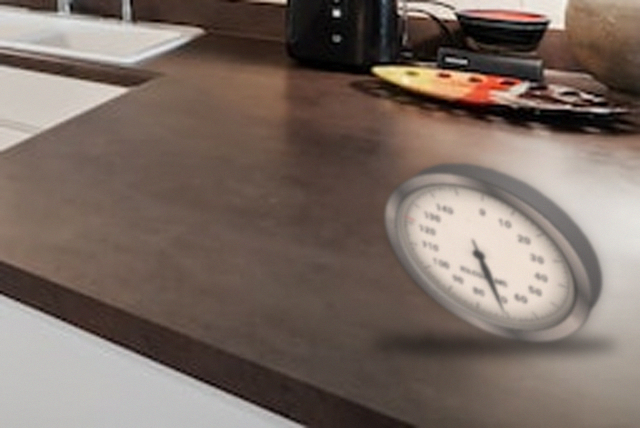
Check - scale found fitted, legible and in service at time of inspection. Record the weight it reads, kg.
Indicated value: 70 kg
